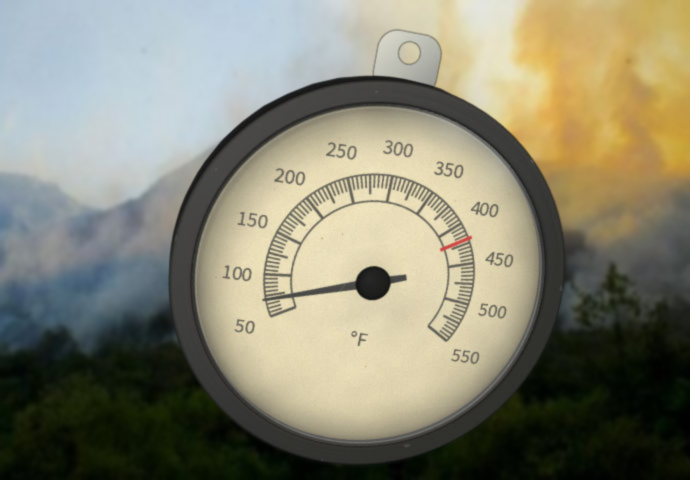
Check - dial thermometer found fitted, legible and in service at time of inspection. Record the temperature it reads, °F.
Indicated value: 75 °F
